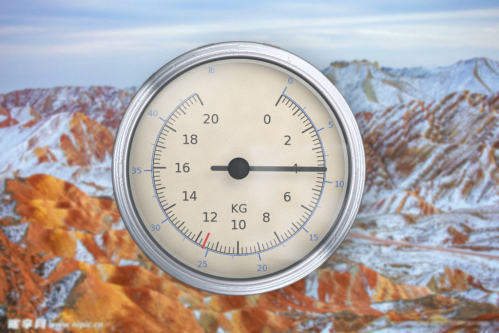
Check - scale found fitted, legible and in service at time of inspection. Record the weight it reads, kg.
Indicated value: 4 kg
